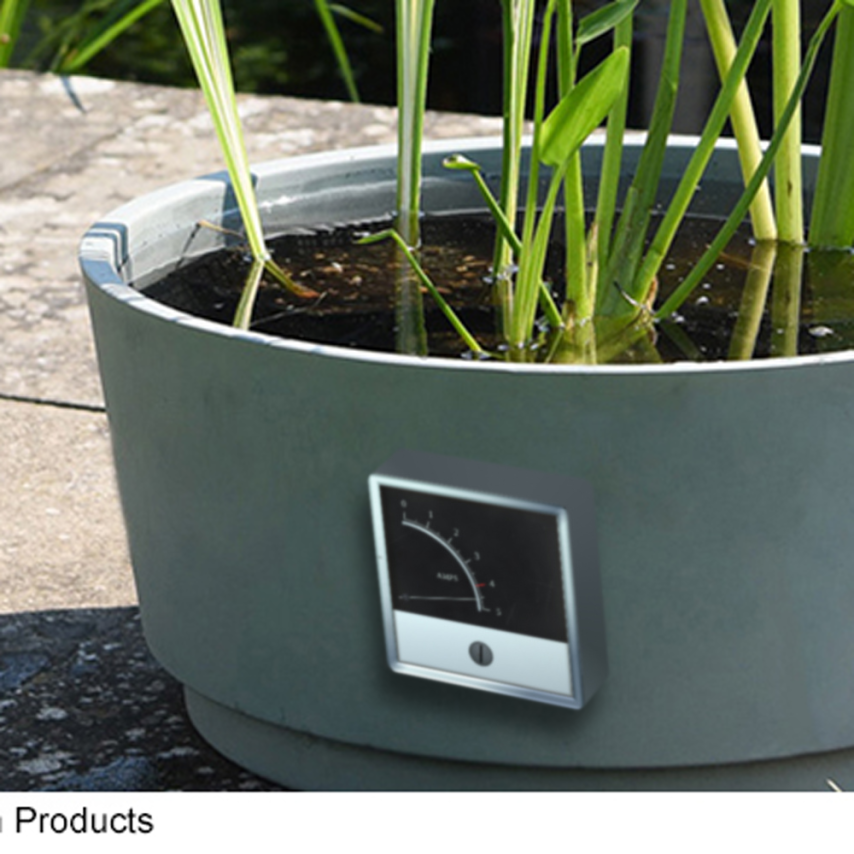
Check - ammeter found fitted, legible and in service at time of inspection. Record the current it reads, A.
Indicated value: 4.5 A
